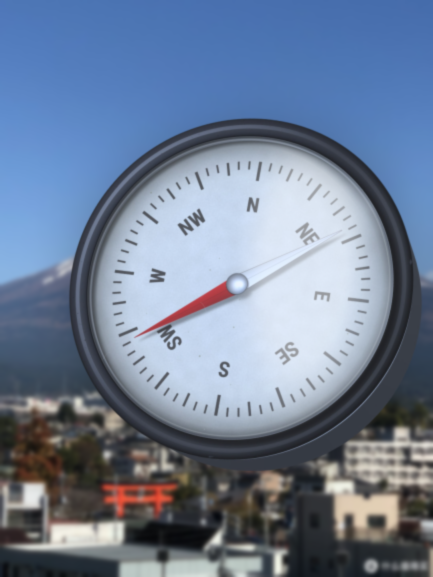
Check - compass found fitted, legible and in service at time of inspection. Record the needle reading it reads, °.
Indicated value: 235 °
